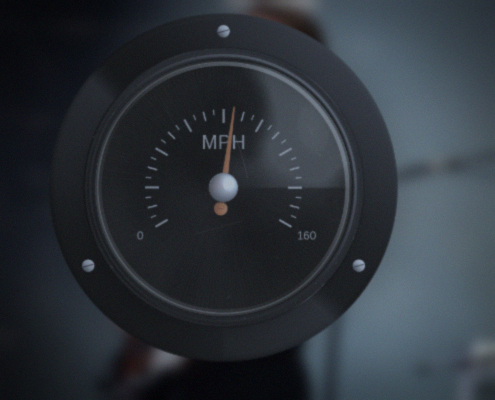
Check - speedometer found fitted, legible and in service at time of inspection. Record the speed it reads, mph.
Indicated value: 85 mph
